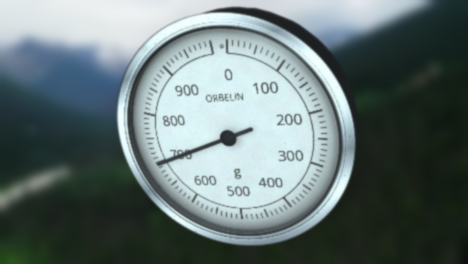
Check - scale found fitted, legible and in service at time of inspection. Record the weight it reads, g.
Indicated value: 700 g
